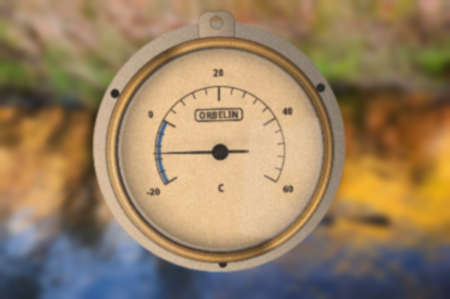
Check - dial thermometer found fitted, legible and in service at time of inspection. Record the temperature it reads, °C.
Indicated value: -10 °C
